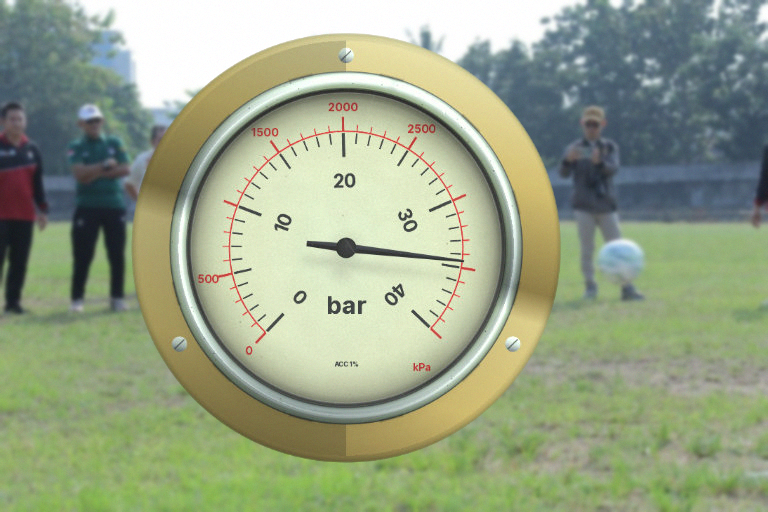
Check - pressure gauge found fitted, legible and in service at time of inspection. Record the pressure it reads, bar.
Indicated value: 34.5 bar
